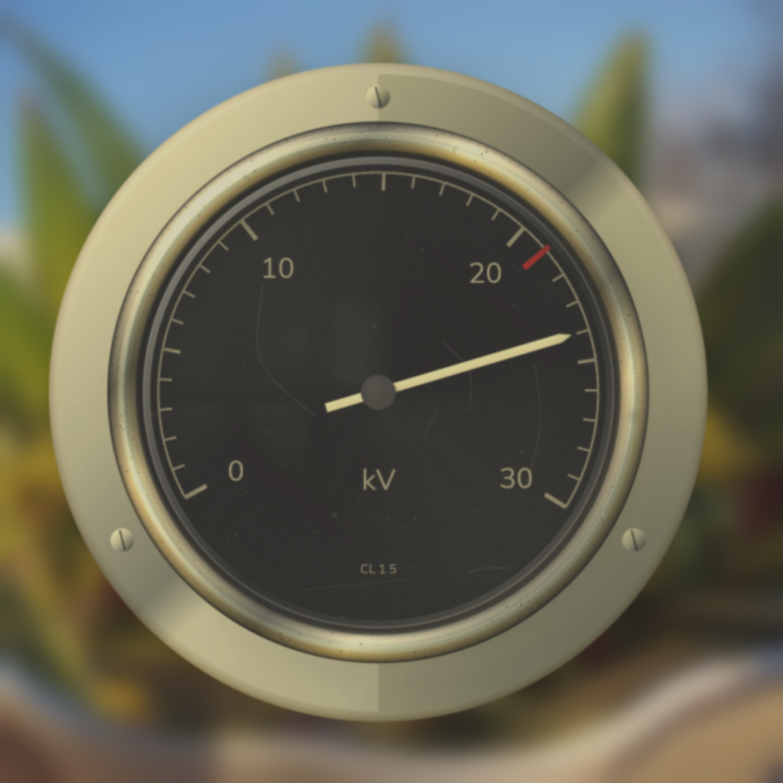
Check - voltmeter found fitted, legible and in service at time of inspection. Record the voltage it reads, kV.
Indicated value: 24 kV
